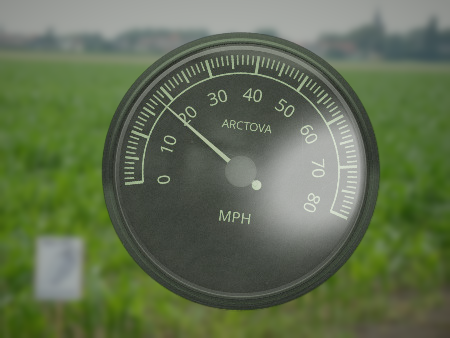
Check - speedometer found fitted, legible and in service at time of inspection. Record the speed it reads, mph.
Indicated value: 18 mph
